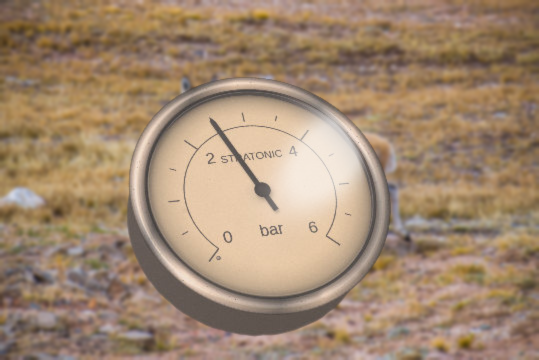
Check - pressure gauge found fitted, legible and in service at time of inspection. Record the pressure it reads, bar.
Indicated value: 2.5 bar
